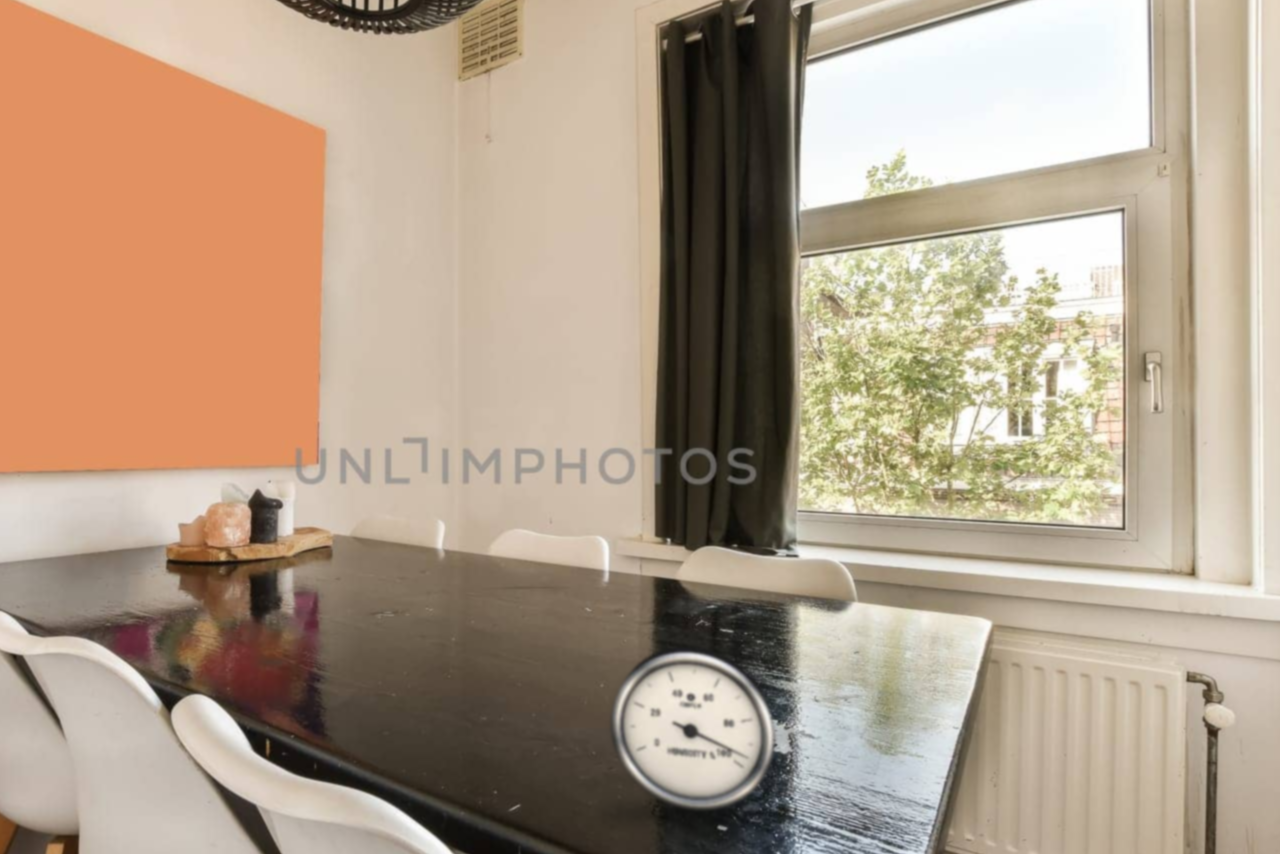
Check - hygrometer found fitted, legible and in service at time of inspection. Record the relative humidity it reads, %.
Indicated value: 95 %
